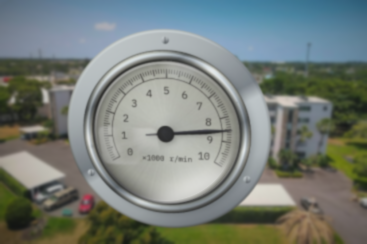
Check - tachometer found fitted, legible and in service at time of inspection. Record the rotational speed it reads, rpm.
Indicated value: 8500 rpm
